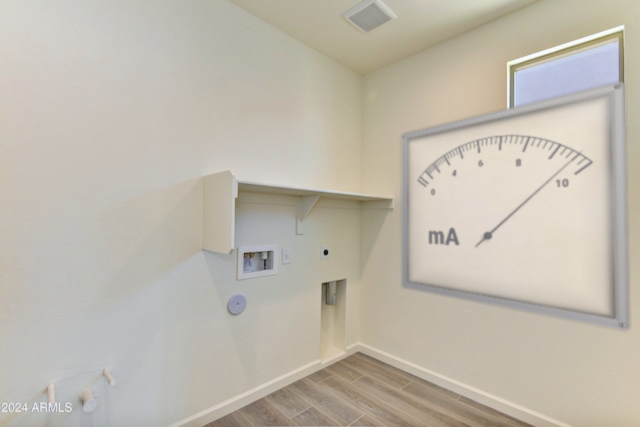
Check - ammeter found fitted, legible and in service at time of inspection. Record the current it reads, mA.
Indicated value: 9.6 mA
